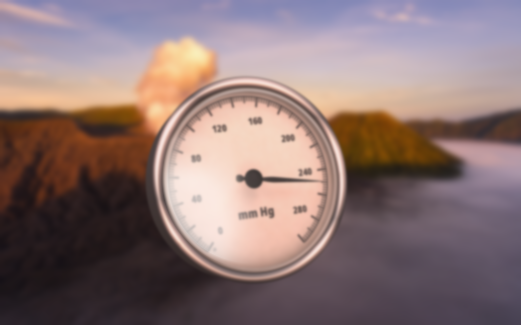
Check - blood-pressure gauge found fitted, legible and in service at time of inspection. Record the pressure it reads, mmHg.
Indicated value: 250 mmHg
